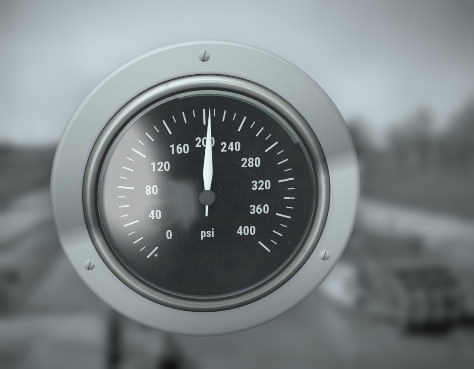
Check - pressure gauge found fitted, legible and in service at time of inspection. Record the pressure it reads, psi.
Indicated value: 205 psi
